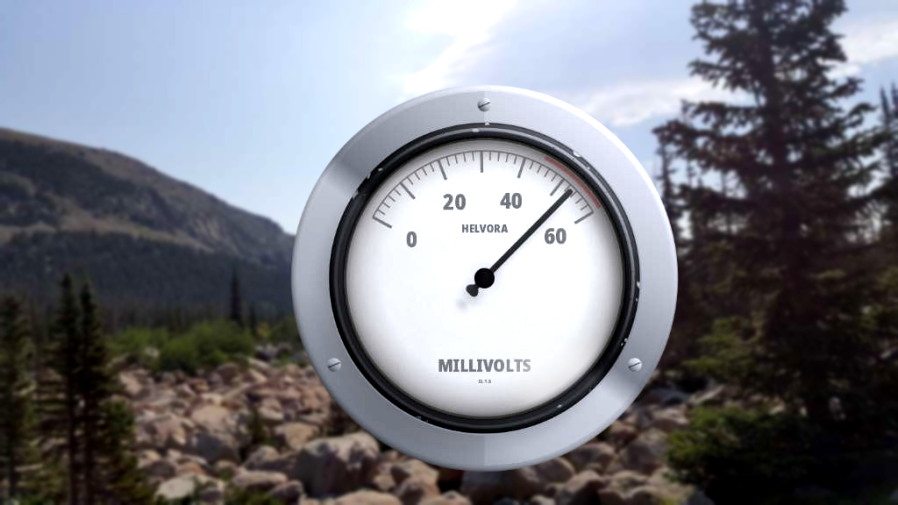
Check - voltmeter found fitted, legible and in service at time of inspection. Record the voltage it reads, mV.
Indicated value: 53 mV
